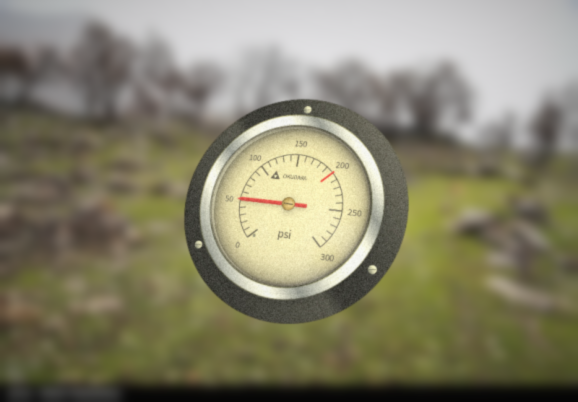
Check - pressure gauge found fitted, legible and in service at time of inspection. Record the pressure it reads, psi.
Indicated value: 50 psi
